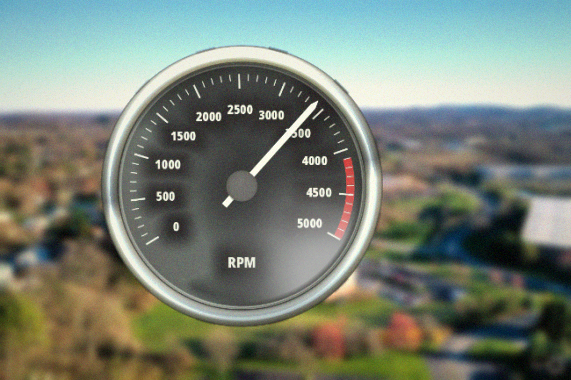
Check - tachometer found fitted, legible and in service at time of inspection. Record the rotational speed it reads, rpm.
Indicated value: 3400 rpm
